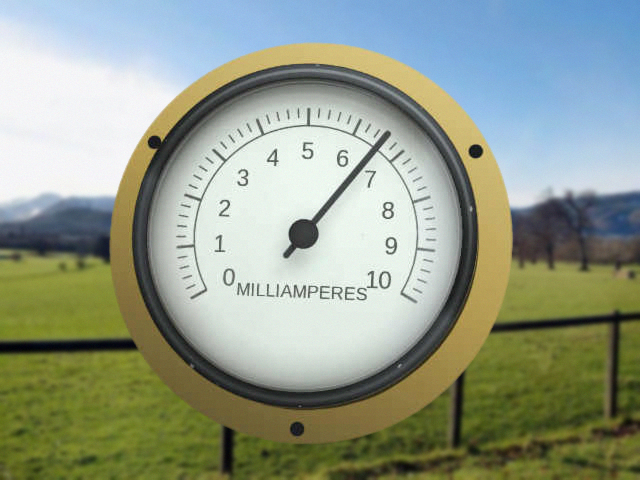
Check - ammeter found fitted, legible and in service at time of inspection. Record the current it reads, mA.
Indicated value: 6.6 mA
